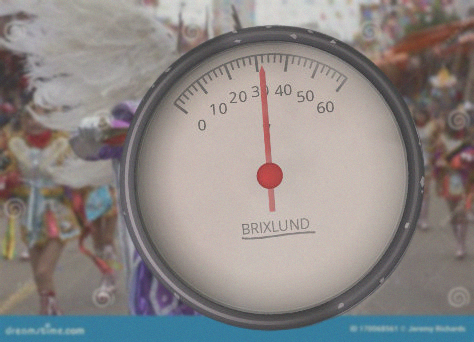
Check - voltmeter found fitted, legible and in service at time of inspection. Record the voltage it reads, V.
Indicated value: 32 V
